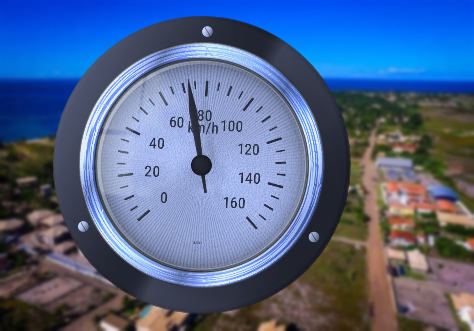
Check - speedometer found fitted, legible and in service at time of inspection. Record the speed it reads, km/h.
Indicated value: 72.5 km/h
